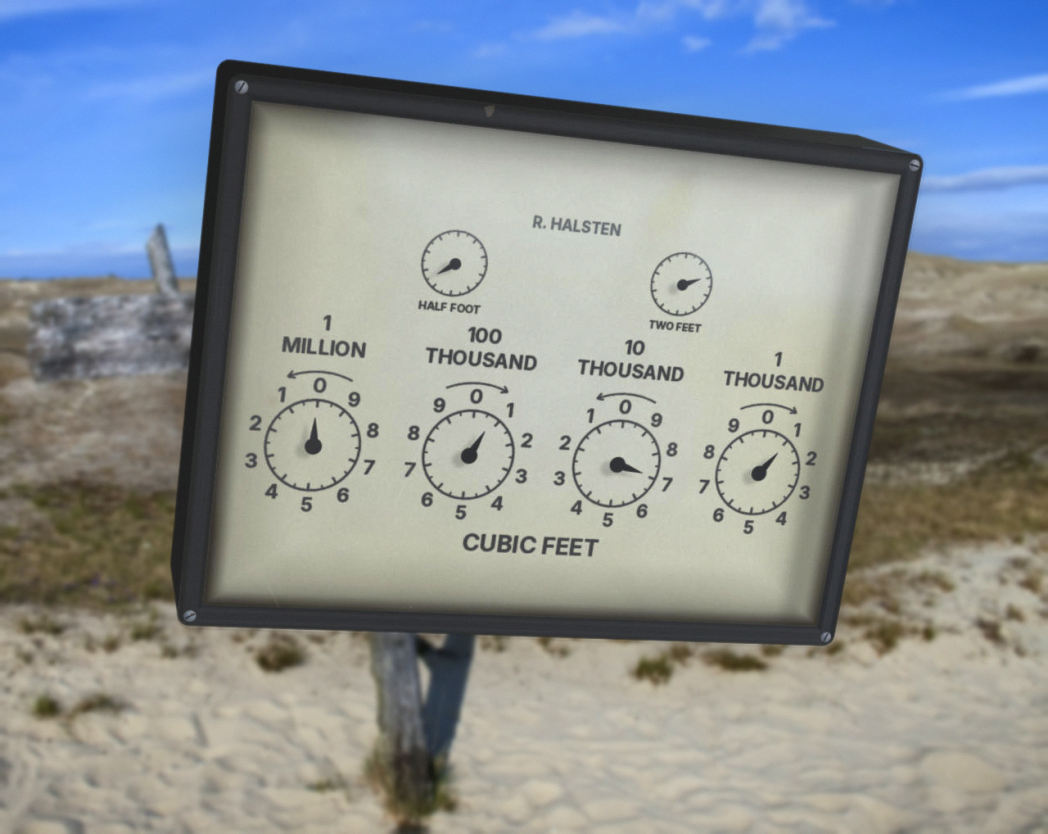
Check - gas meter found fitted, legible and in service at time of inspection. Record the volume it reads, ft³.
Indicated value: 7100 ft³
